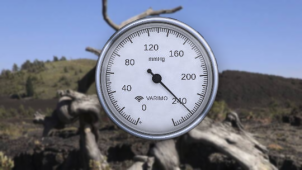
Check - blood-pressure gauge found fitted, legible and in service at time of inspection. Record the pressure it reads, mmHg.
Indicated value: 240 mmHg
